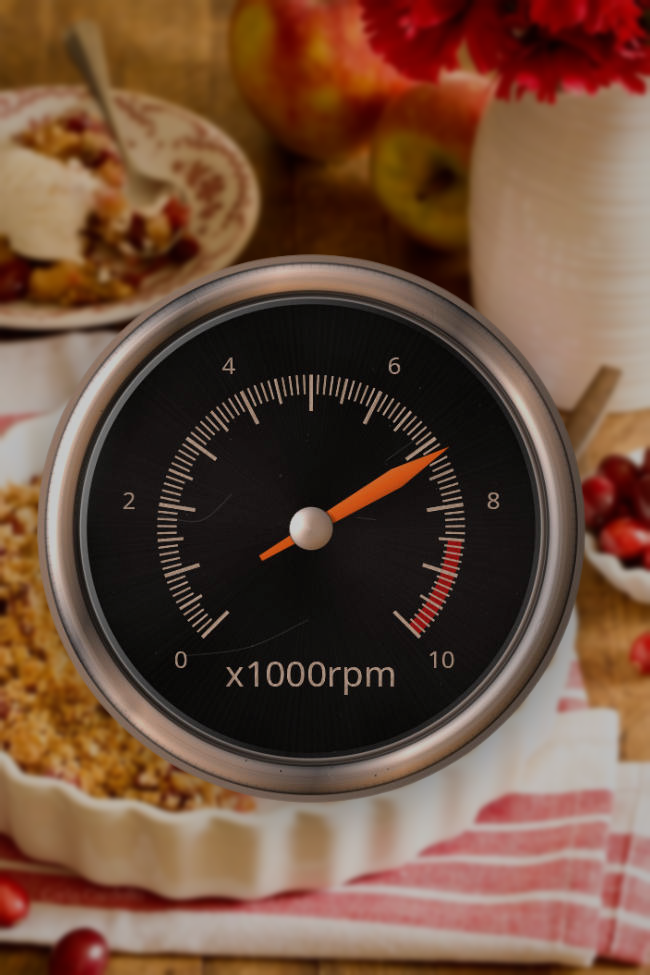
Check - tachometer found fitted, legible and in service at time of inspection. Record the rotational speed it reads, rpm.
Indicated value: 7200 rpm
